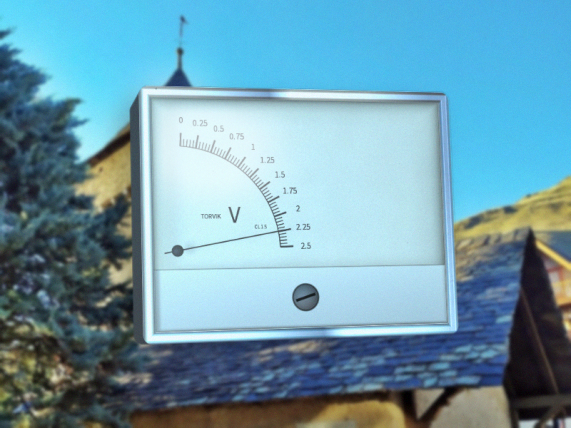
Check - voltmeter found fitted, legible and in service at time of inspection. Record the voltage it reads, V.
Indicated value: 2.25 V
